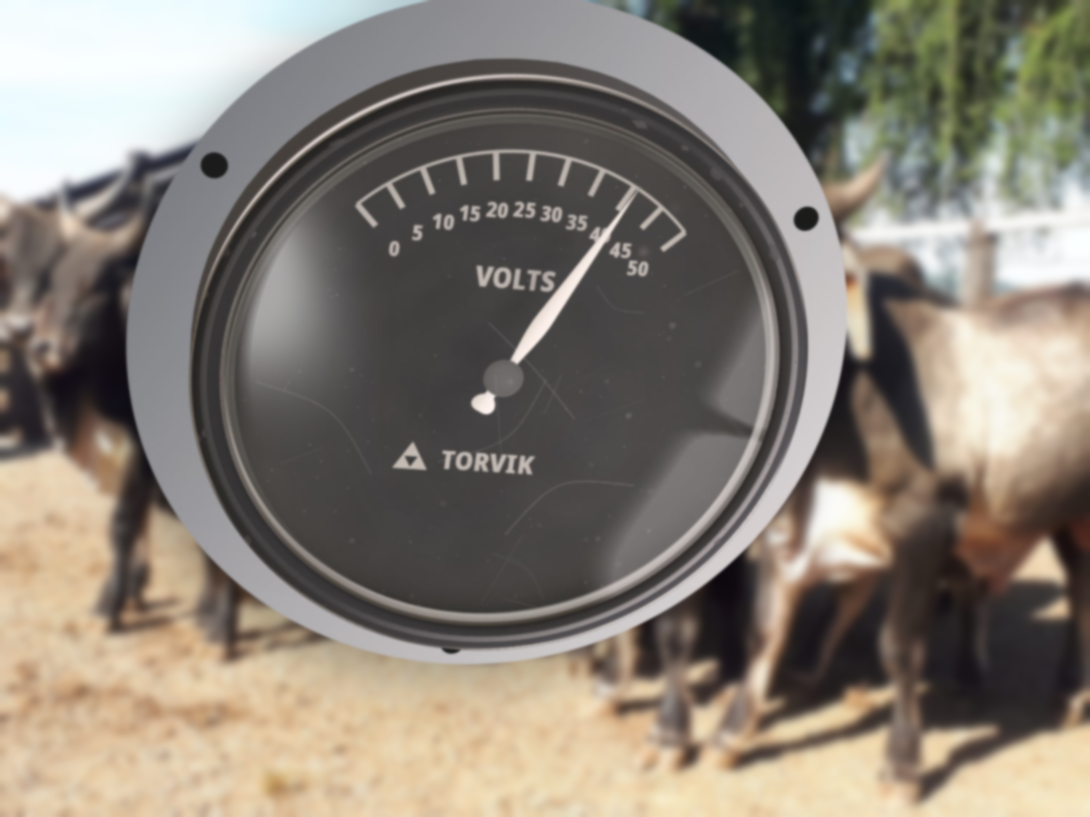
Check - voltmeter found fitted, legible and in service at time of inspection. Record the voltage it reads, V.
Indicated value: 40 V
